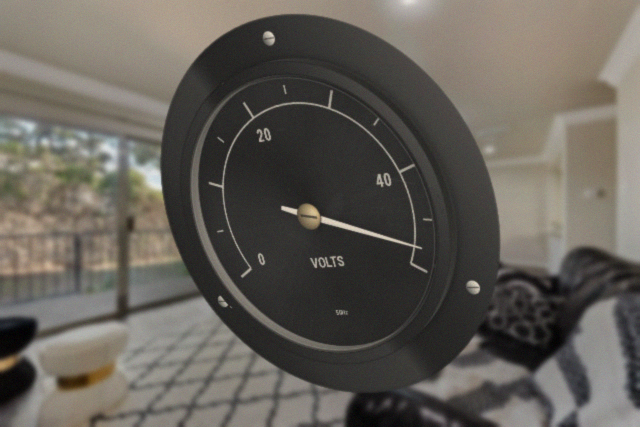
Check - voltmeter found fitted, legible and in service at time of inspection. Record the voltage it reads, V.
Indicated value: 47.5 V
